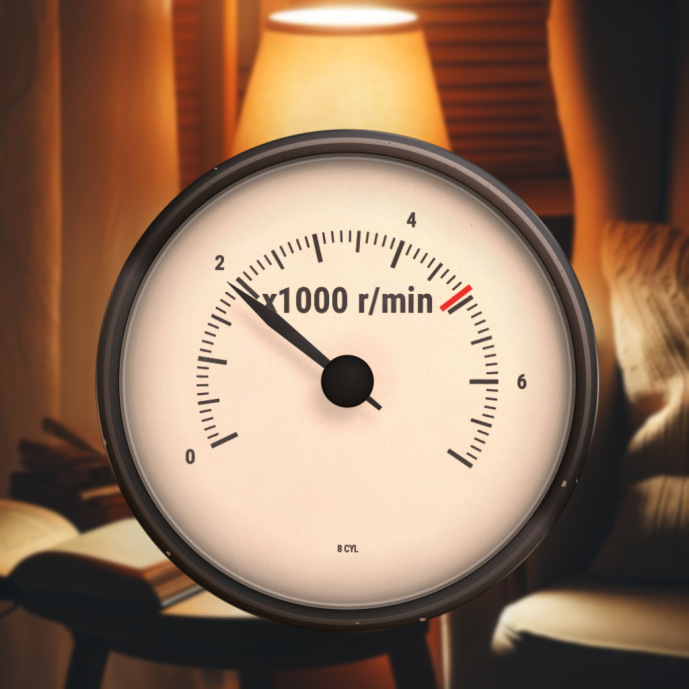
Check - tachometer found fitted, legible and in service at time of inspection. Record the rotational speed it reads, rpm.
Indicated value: 1900 rpm
